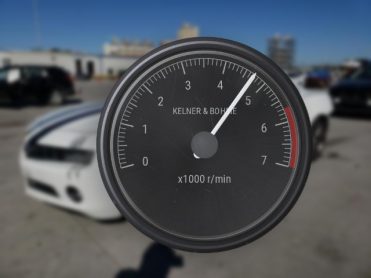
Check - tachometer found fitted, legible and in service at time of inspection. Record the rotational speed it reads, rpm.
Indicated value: 4700 rpm
